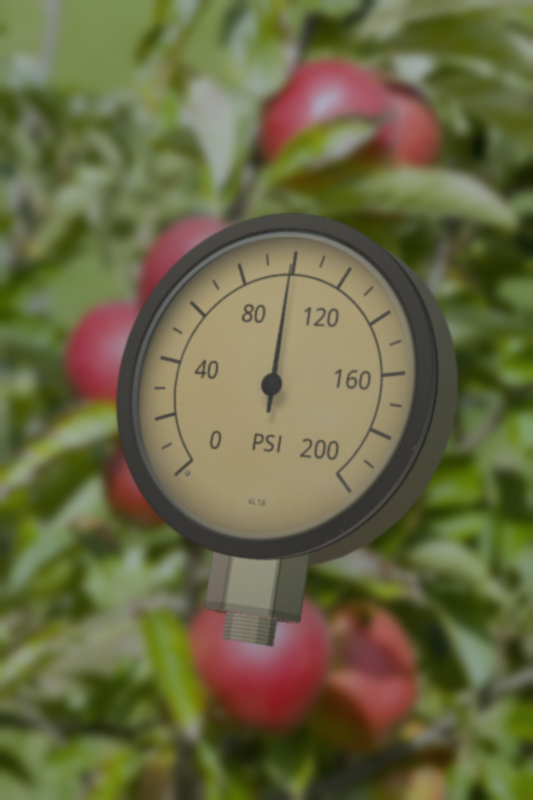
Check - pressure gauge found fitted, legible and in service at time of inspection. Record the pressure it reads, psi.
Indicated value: 100 psi
